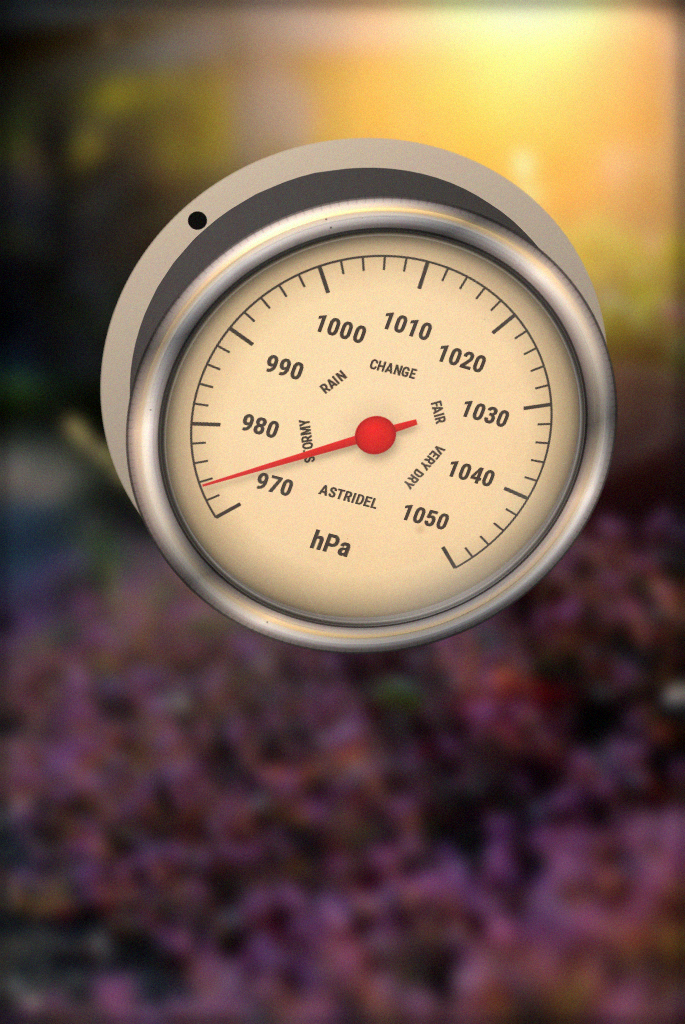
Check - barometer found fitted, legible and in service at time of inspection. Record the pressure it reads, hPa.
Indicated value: 974 hPa
